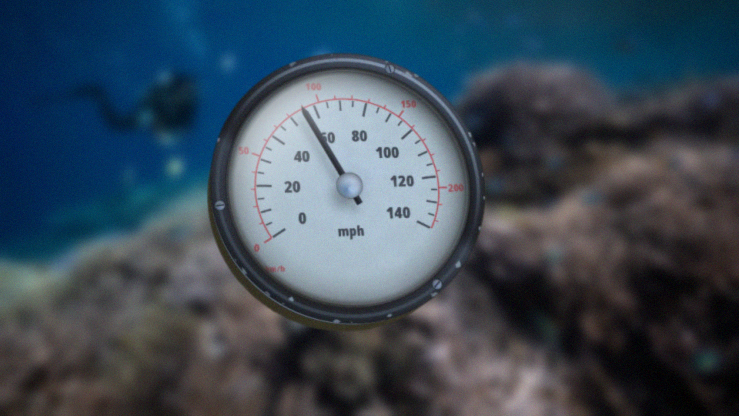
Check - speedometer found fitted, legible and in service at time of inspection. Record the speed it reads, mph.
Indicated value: 55 mph
